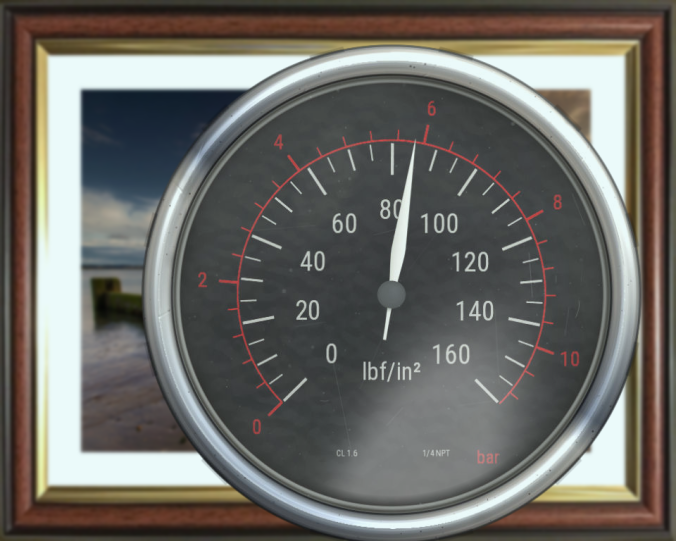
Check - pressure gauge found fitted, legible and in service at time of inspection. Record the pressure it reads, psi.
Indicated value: 85 psi
